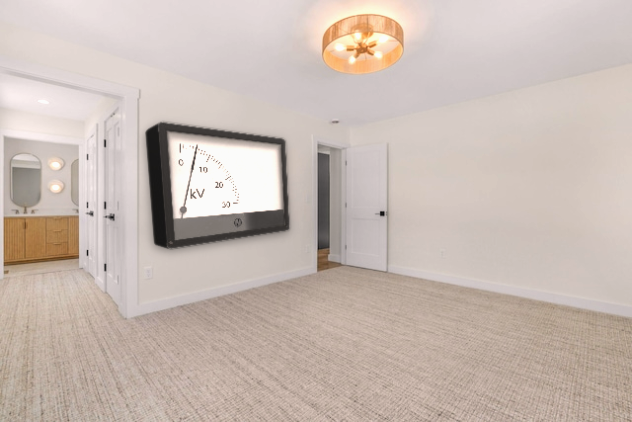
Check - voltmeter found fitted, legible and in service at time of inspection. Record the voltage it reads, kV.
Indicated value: 5 kV
